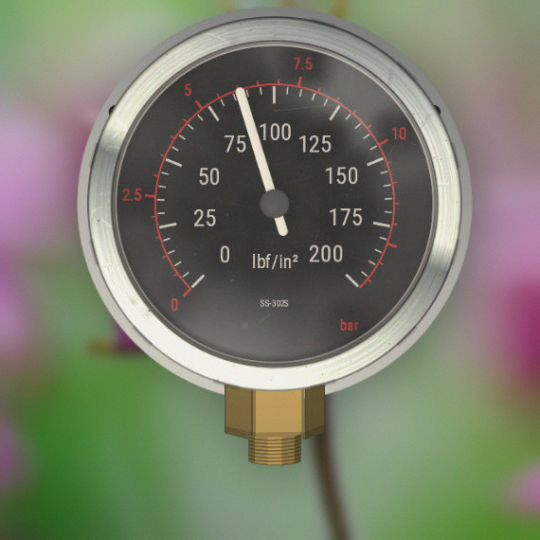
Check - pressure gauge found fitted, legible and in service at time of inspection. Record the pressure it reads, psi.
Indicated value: 87.5 psi
